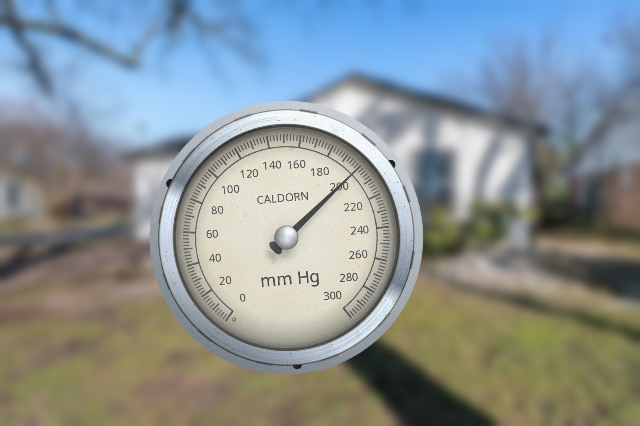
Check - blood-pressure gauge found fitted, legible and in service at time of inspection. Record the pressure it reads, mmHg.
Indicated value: 200 mmHg
